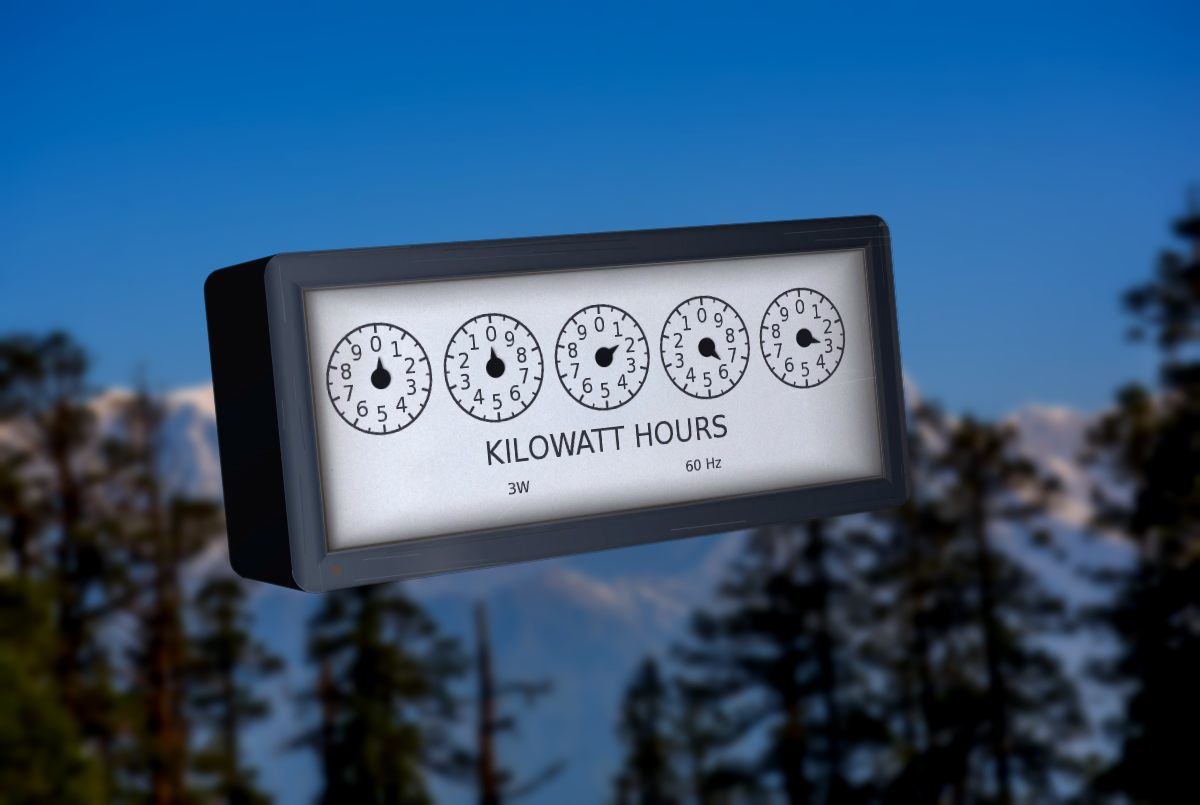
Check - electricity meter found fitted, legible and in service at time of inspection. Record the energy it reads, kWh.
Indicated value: 163 kWh
